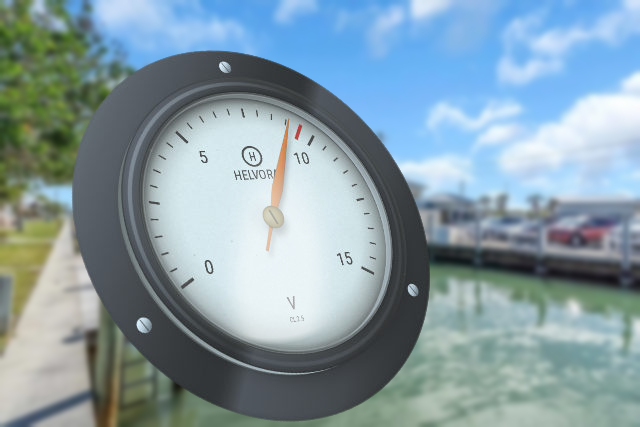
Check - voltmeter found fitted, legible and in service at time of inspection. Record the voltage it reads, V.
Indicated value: 9 V
